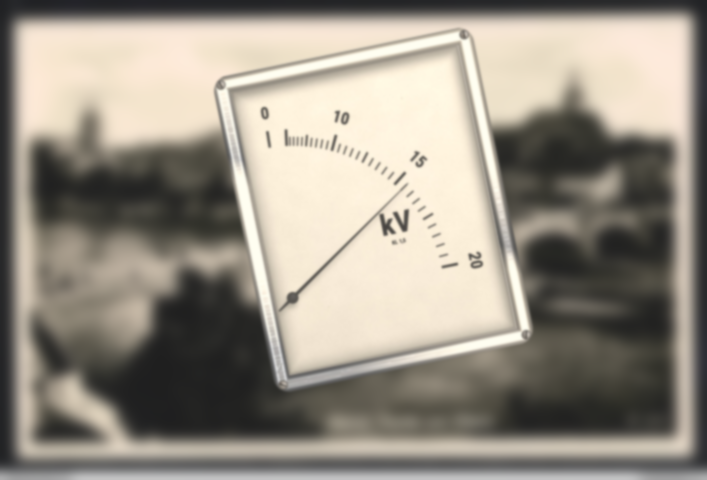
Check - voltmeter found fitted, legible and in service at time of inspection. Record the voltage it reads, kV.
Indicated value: 15.5 kV
